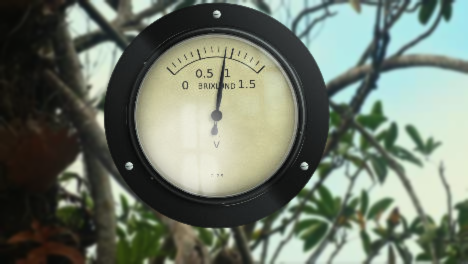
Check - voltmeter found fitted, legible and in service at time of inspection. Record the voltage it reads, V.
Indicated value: 0.9 V
